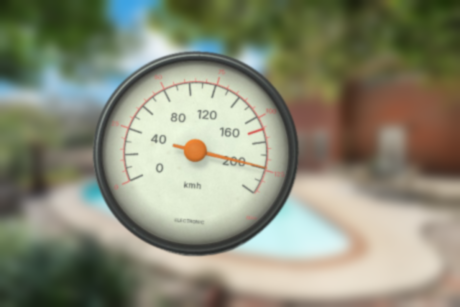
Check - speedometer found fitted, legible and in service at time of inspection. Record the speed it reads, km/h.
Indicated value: 200 km/h
